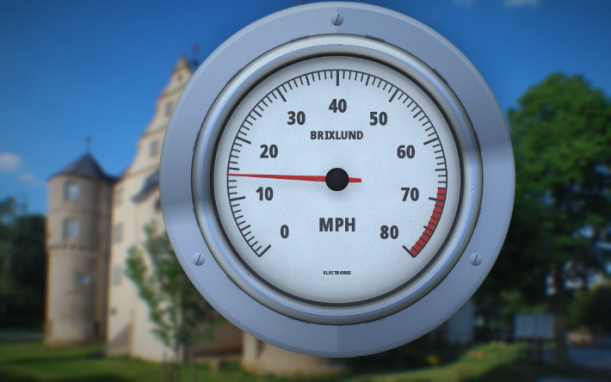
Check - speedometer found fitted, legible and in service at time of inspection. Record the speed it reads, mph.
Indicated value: 14 mph
